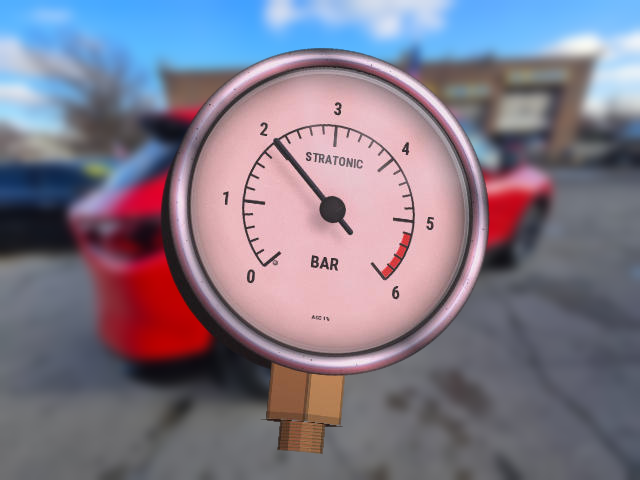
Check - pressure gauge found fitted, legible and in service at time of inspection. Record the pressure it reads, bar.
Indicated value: 2 bar
